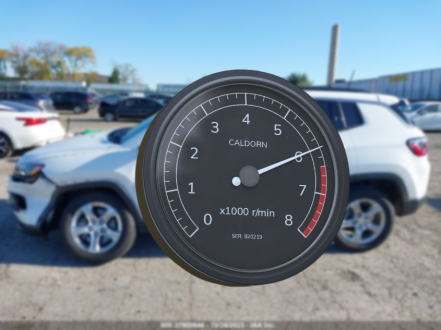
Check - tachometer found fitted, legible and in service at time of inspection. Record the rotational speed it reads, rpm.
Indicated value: 6000 rpm
